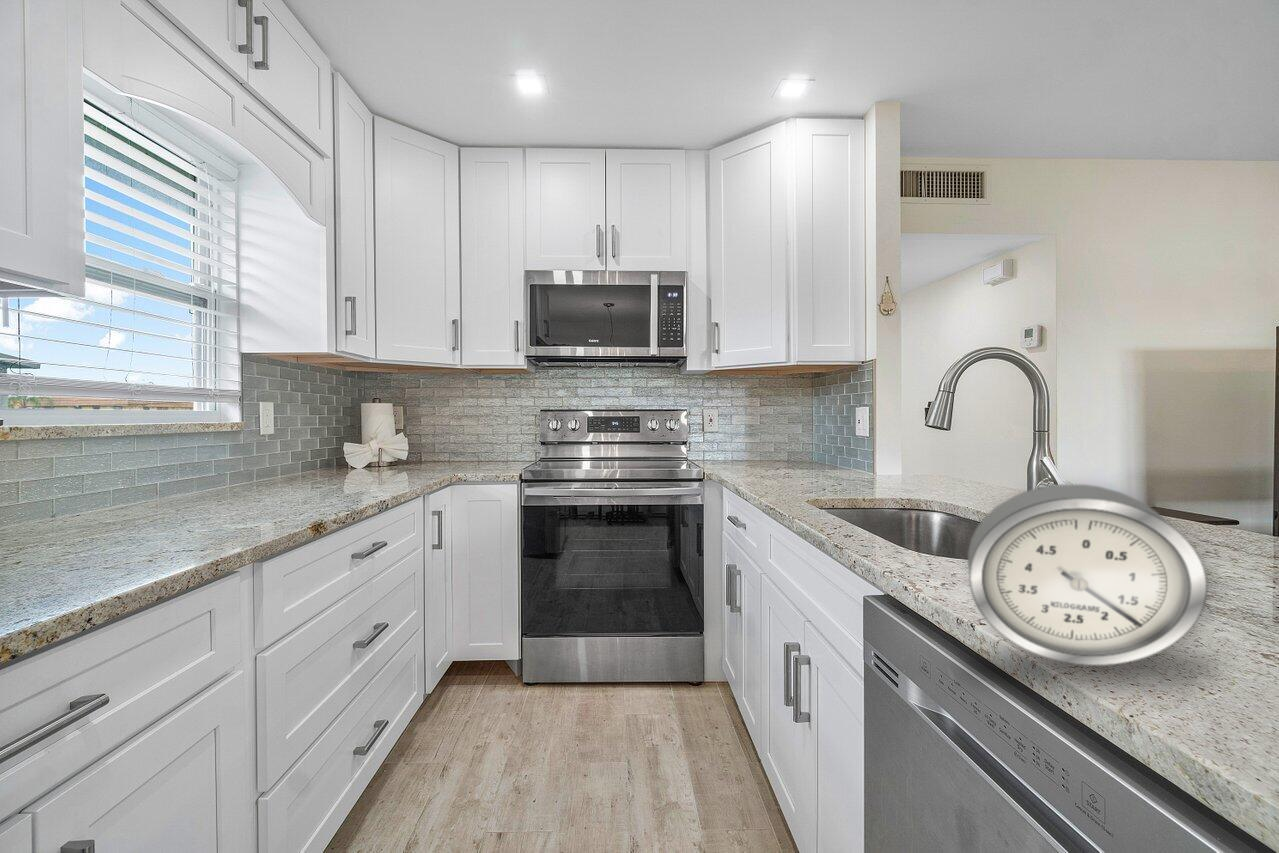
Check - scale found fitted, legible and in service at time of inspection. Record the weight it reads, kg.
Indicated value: 1.75 kg
